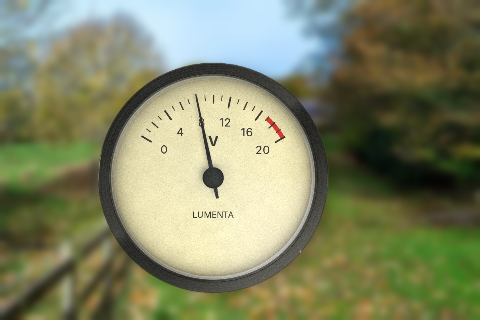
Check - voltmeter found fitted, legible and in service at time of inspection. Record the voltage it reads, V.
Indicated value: 8 V
